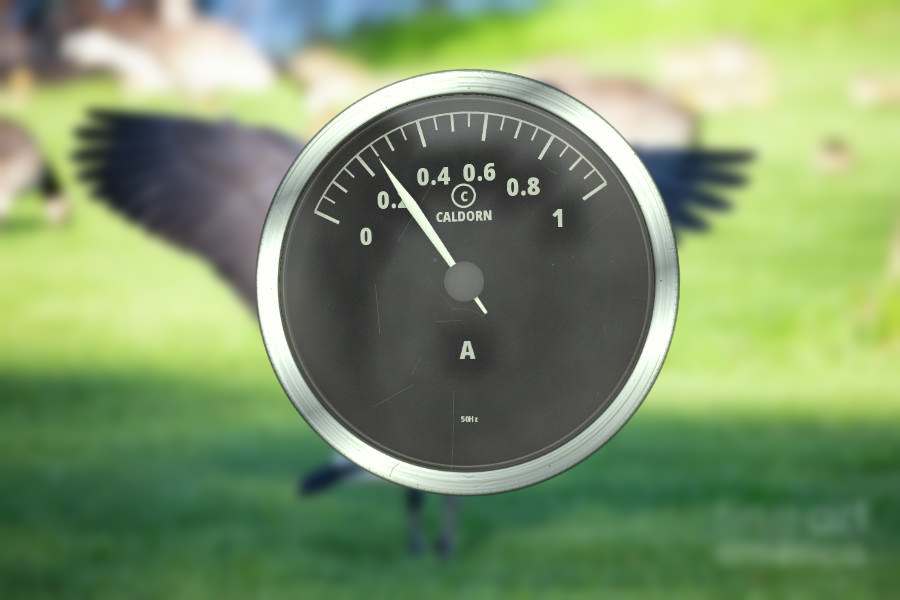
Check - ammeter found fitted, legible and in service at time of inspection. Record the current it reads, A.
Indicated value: 0.25 A
